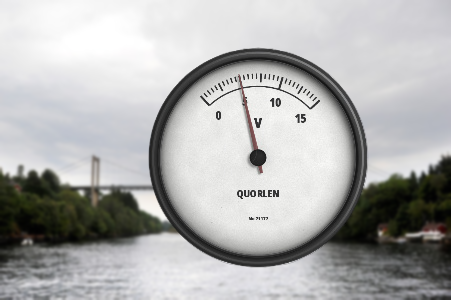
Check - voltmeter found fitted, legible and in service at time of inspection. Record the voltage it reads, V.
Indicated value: 5 V
